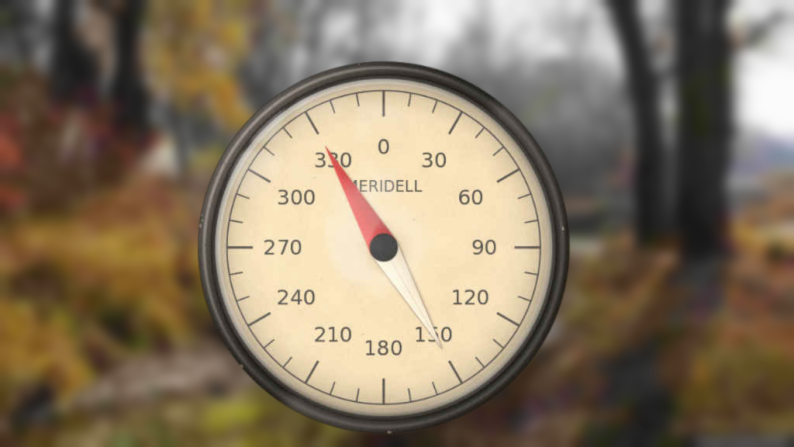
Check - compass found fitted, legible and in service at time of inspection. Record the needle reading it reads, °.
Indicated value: 330 °
